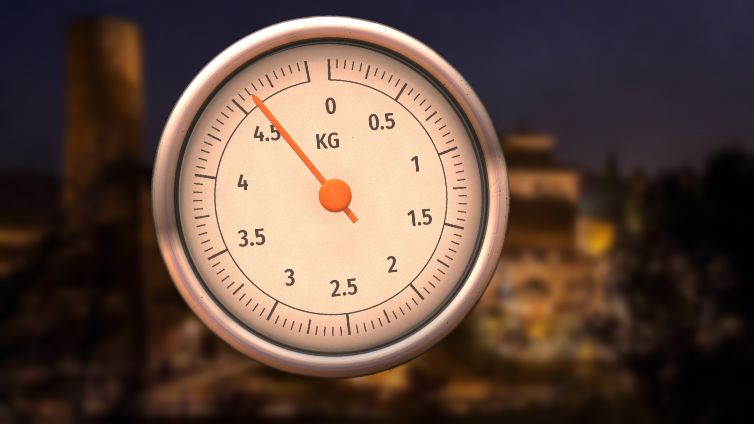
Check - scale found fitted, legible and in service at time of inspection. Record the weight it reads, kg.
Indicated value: 4.6 kg
